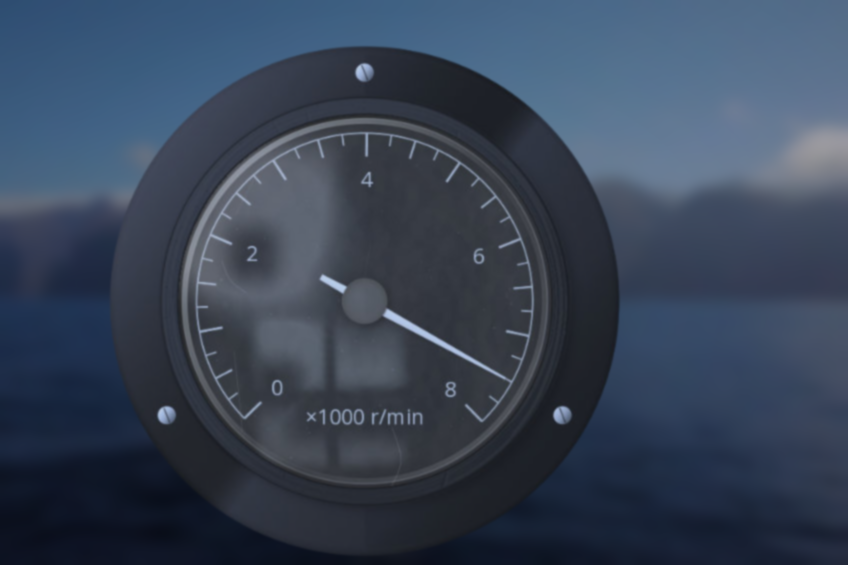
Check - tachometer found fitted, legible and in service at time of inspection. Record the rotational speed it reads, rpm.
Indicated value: 7500 rpm
